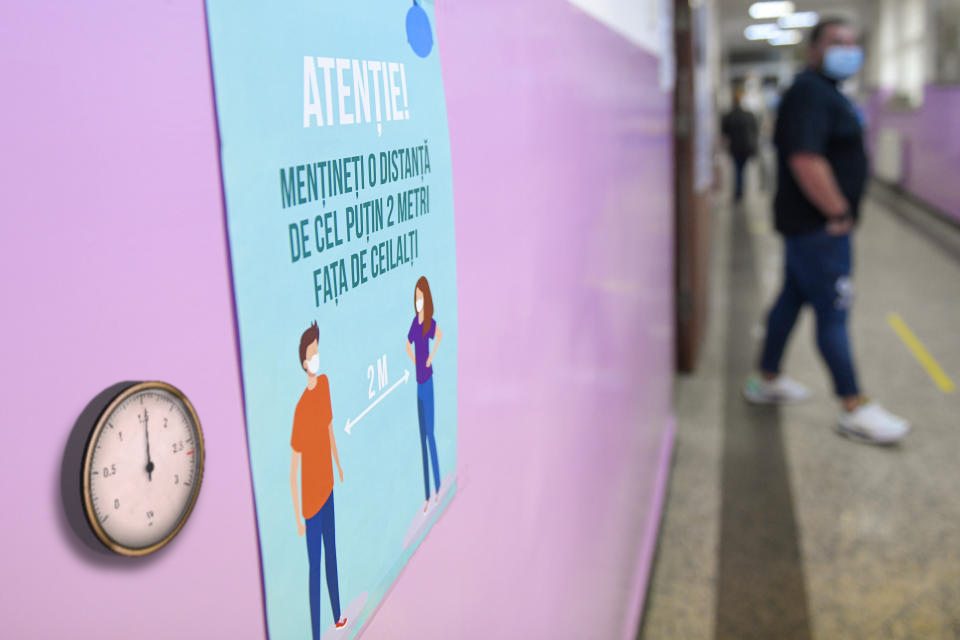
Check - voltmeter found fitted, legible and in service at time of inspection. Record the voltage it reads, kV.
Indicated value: 1.5 kV
